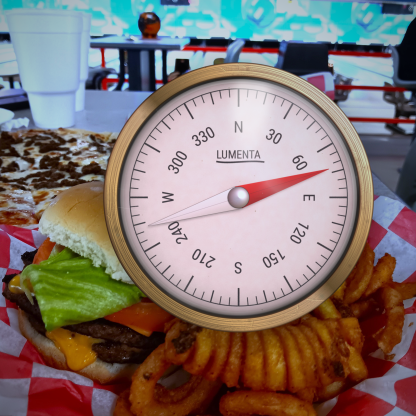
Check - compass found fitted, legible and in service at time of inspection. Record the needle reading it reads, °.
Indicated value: 72.5 °
